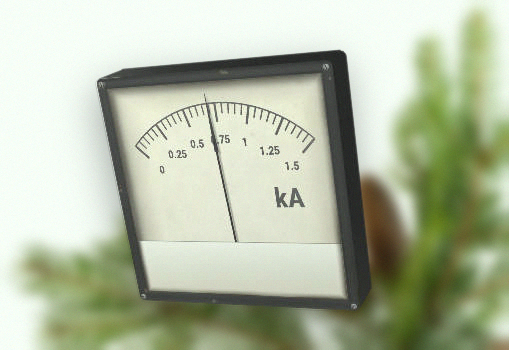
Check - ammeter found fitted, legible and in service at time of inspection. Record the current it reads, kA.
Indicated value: 0.7 kA
